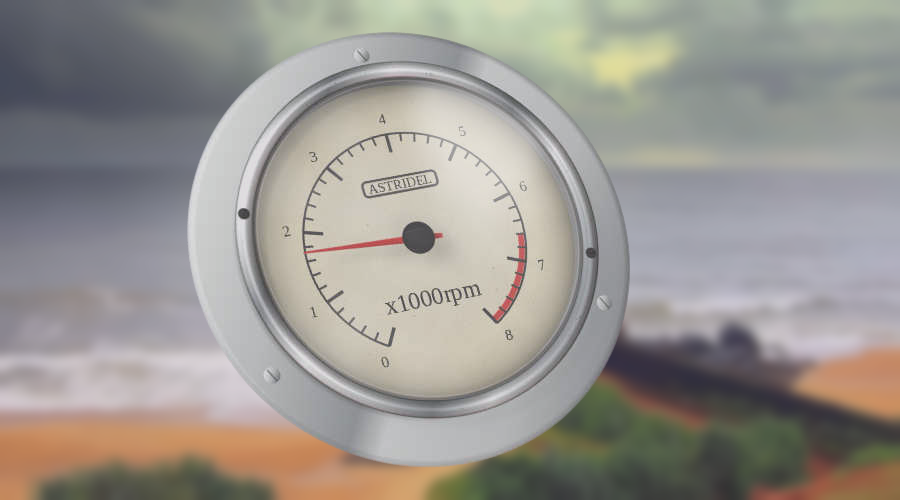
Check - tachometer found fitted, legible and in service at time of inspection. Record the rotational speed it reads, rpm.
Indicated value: 1700 rpm
